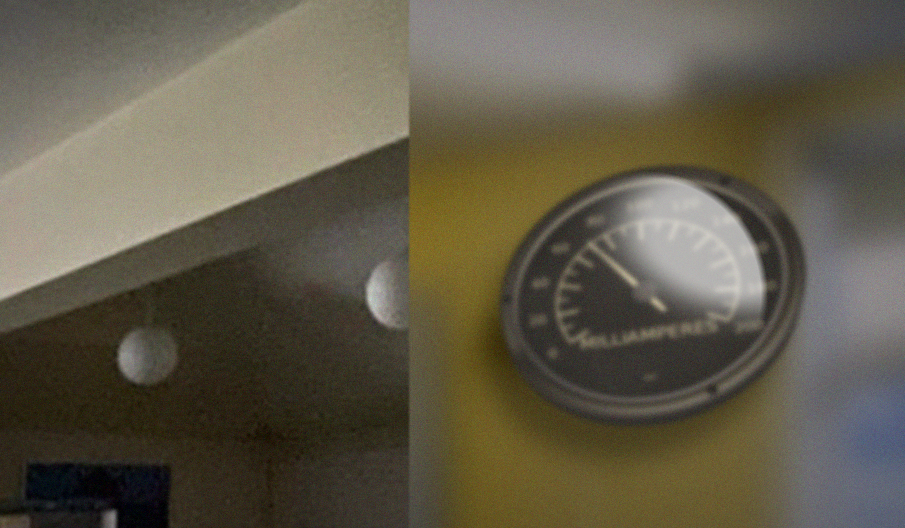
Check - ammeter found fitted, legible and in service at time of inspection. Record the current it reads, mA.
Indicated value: 70 mA
